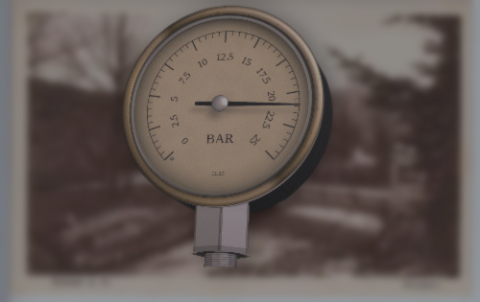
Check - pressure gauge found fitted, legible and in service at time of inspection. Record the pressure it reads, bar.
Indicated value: 21 bar
